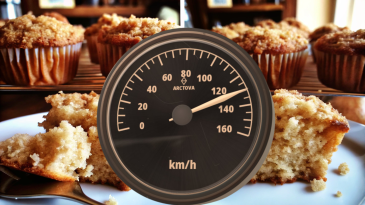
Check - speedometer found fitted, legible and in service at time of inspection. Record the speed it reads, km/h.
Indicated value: 130 km/h
